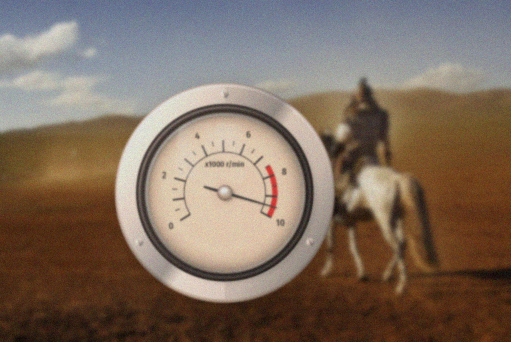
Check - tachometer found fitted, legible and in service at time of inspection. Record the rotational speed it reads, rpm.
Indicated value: 9500 rpm
